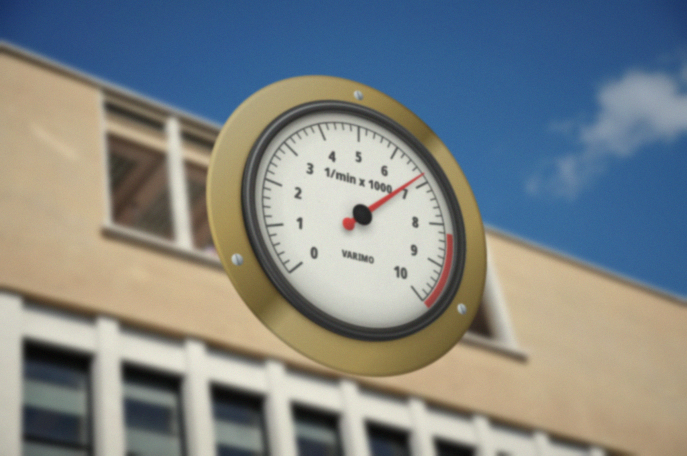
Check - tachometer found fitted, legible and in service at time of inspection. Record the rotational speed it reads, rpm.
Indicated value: 6800 rpm
